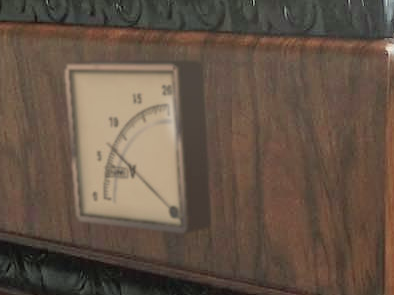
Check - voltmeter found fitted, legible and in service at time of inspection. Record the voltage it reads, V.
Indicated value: 7.5 V
